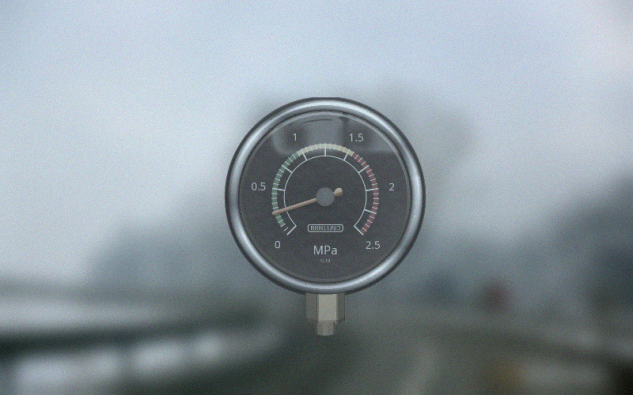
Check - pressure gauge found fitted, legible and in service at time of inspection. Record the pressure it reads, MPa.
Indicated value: 0.25 MPa
